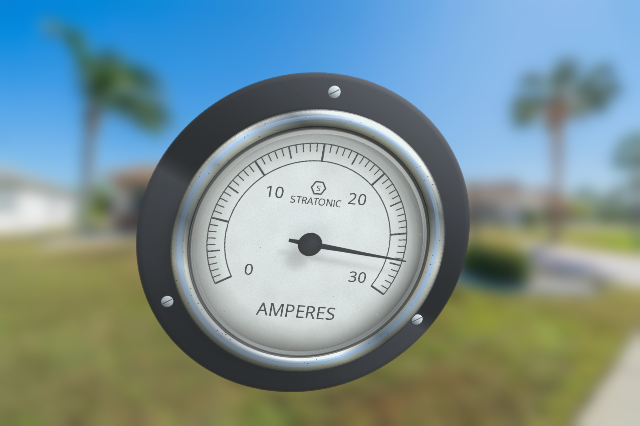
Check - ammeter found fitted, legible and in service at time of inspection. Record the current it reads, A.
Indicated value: 27 A
